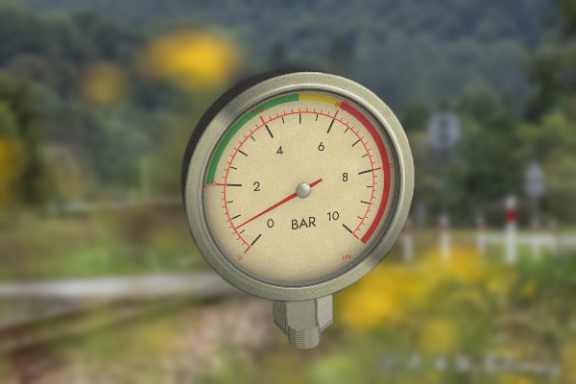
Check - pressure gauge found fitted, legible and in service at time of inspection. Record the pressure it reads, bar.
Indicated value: 0.75 bar
